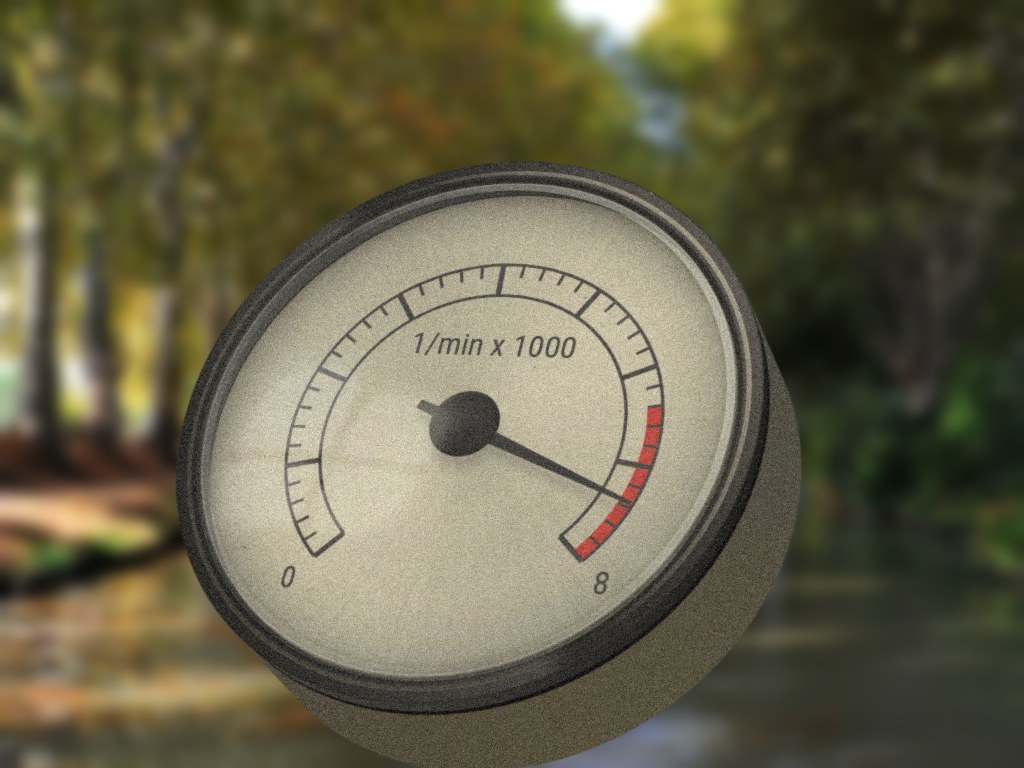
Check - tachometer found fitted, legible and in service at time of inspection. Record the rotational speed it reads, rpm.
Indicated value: 7400 rpm
